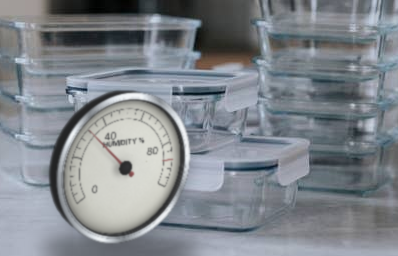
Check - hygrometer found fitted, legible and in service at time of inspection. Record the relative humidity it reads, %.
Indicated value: 32 %
